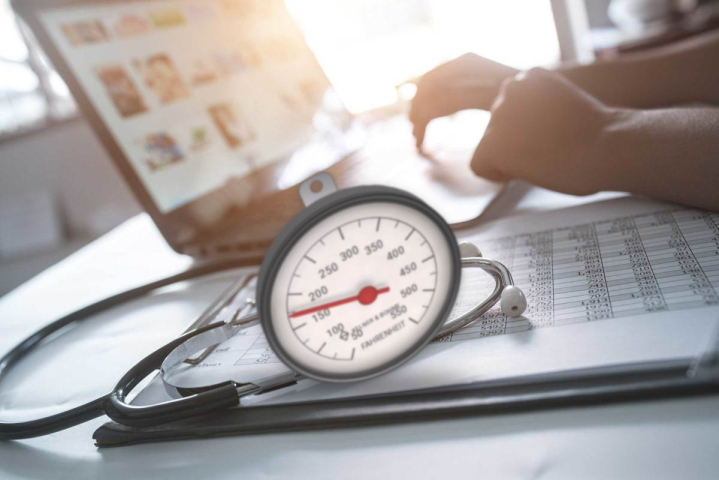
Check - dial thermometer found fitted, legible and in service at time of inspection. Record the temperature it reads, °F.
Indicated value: 175 °F
